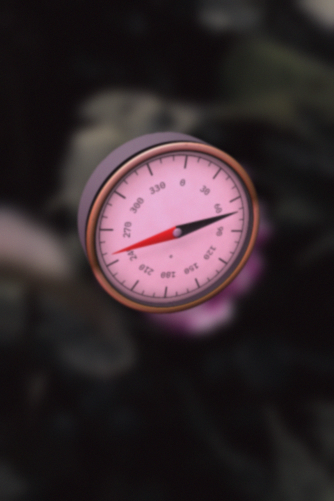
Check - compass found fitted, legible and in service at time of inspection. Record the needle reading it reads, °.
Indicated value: 250 °
